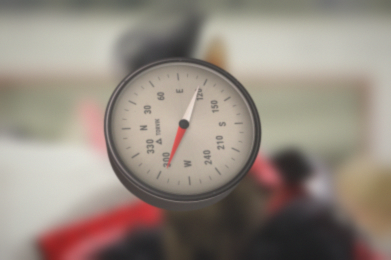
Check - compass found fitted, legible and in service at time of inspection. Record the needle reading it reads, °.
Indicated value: 295 °
